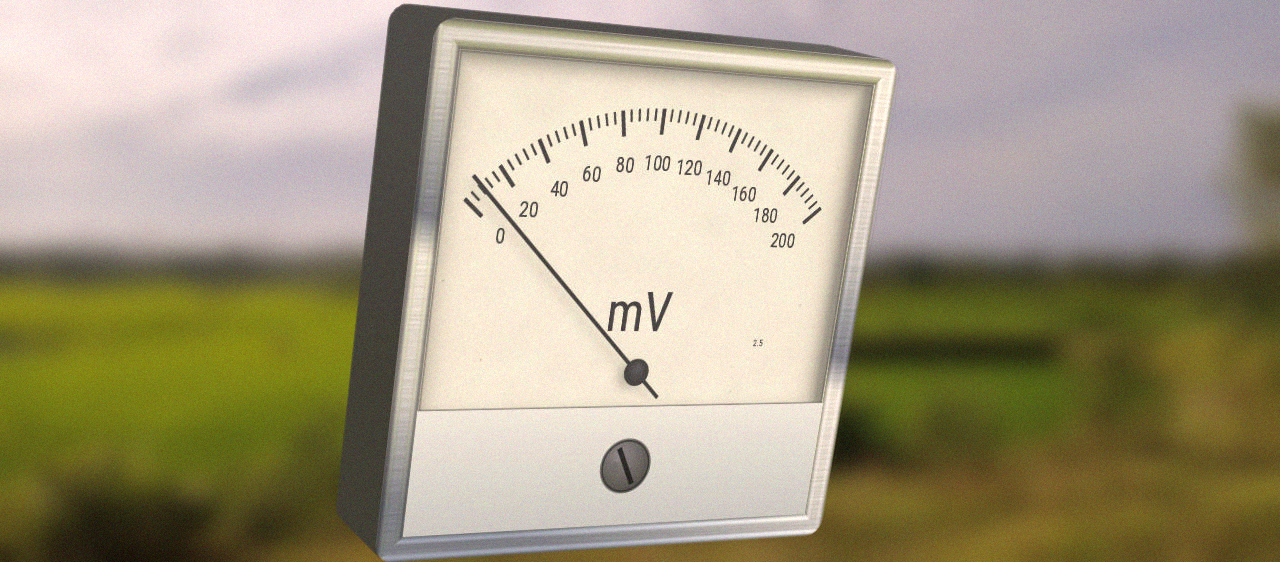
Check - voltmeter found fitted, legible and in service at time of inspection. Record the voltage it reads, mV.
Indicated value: 8 mV
